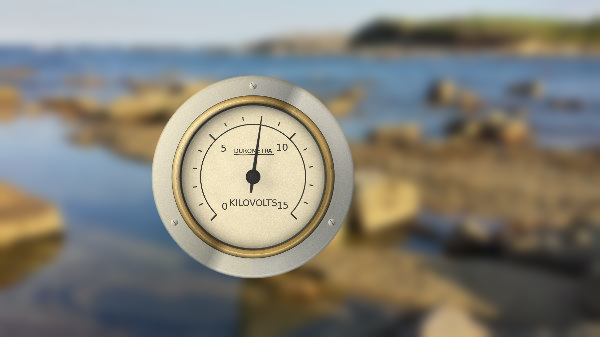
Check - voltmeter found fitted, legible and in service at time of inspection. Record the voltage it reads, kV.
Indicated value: 8 kV
